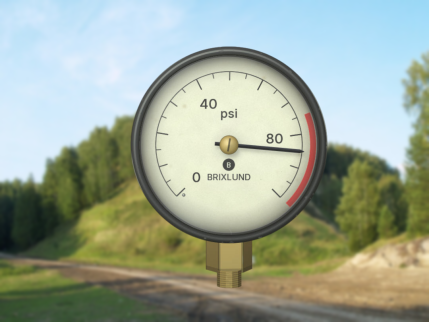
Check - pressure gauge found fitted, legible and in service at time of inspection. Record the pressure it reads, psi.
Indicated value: 85 psi
